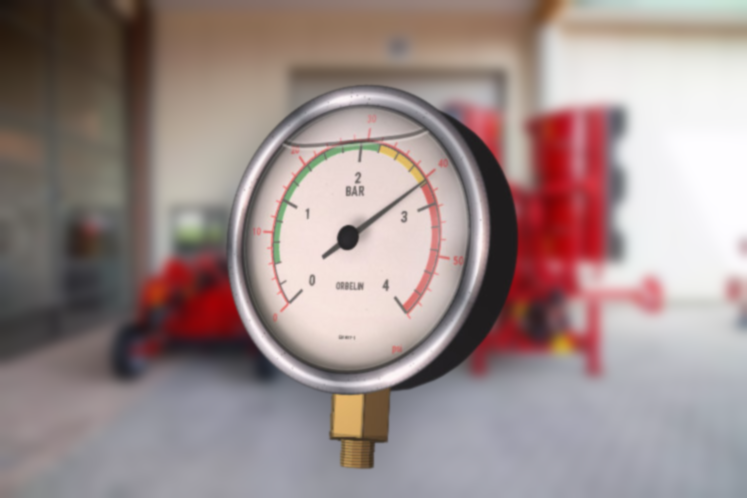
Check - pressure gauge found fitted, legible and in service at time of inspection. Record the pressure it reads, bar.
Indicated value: 2.8 bar
